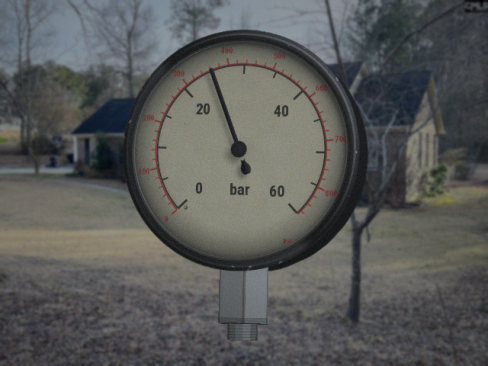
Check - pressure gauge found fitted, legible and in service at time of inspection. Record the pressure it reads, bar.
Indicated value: 25 bar
